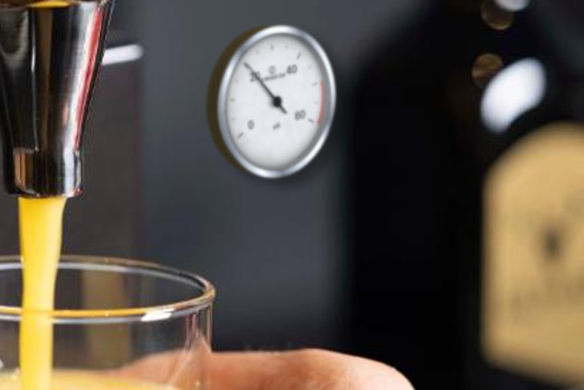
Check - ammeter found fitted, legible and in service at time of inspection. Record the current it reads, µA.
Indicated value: 20 µA
